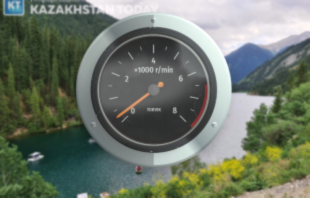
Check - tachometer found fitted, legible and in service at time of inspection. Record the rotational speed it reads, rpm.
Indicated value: 250 rpm
